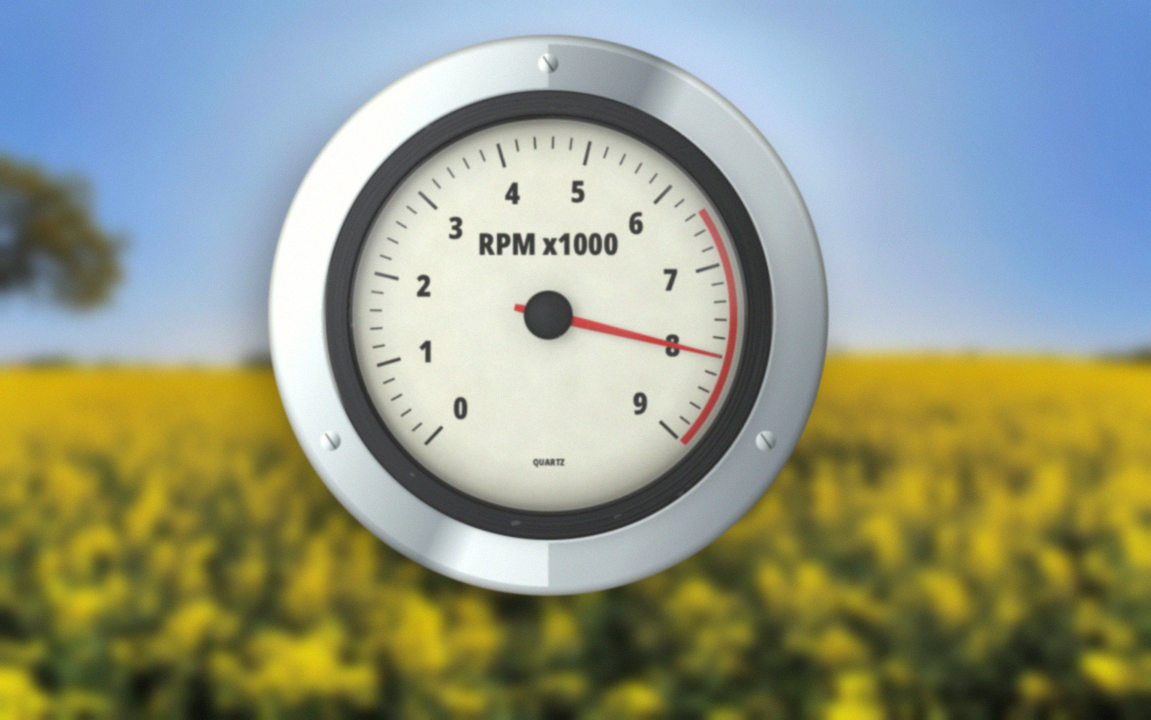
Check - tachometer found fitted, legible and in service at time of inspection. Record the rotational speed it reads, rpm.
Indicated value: 8000 rpm
